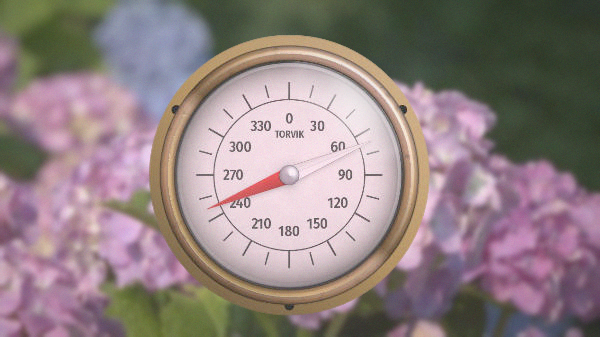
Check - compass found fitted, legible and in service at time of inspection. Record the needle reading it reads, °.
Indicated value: 247.5 °
